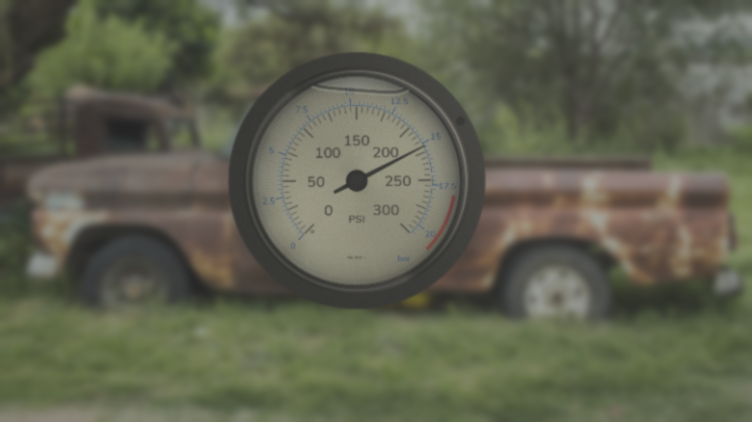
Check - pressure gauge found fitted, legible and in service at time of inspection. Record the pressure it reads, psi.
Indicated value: 220 psi
